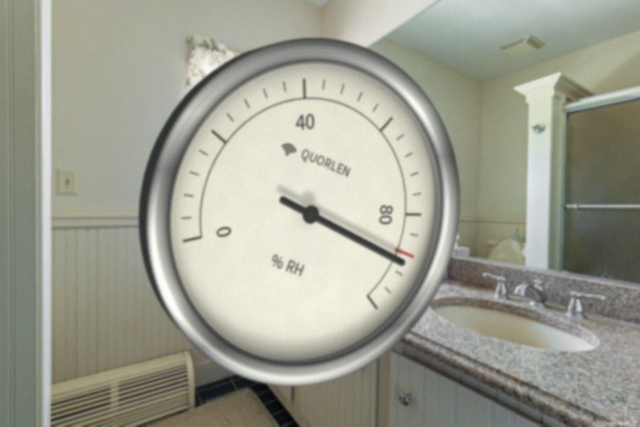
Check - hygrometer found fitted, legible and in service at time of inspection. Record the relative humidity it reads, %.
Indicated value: 90 %
